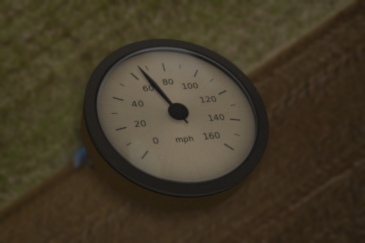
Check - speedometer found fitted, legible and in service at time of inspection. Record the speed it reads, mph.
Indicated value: 65 mph
